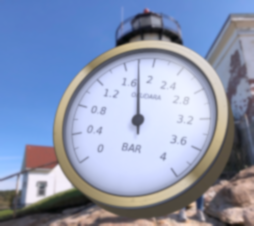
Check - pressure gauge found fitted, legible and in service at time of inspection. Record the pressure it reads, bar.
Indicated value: 1.8 bar
